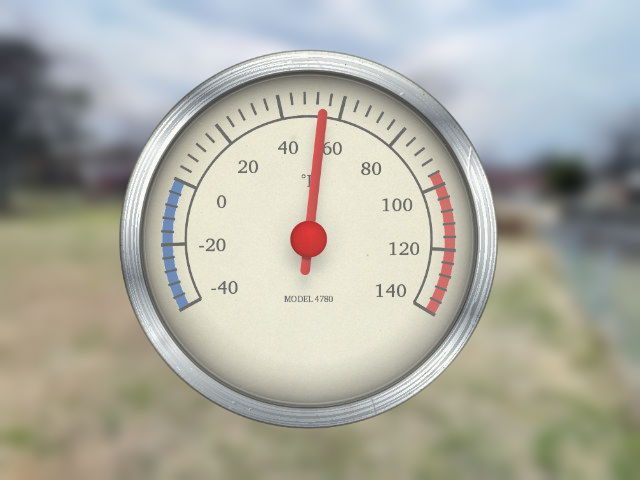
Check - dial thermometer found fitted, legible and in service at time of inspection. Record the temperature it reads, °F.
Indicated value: 54 °F
